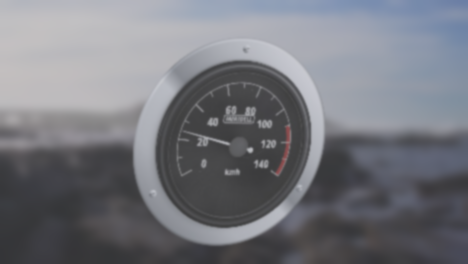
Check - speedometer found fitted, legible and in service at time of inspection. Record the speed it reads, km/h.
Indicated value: 25 km/h
